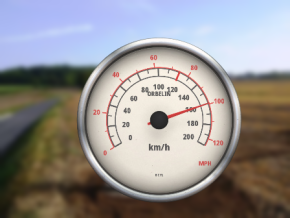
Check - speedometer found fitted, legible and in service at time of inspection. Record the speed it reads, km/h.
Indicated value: 160 km/h
